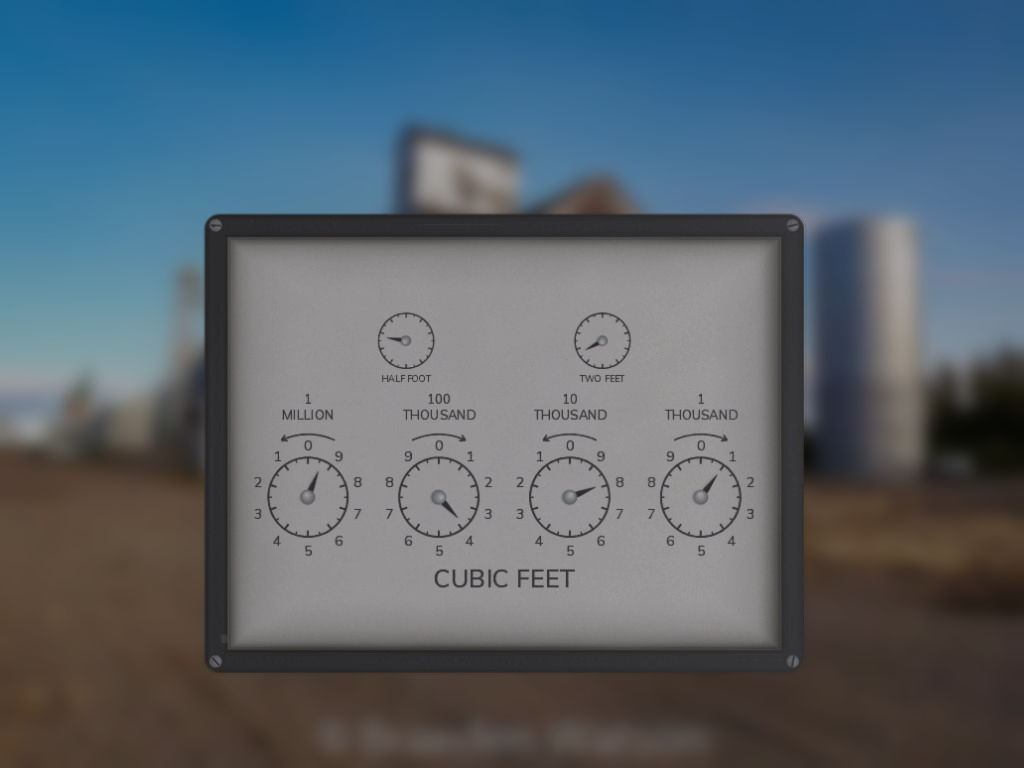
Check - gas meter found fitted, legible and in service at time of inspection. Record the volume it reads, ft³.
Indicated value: 938100 ft³
